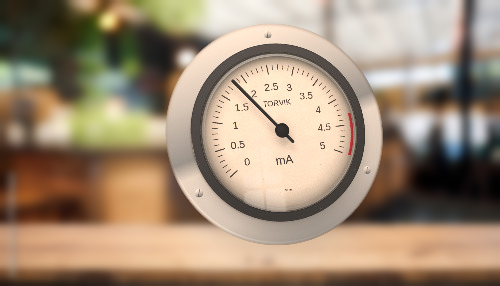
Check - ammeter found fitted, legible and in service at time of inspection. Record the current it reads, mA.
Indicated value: 1.8 mA
